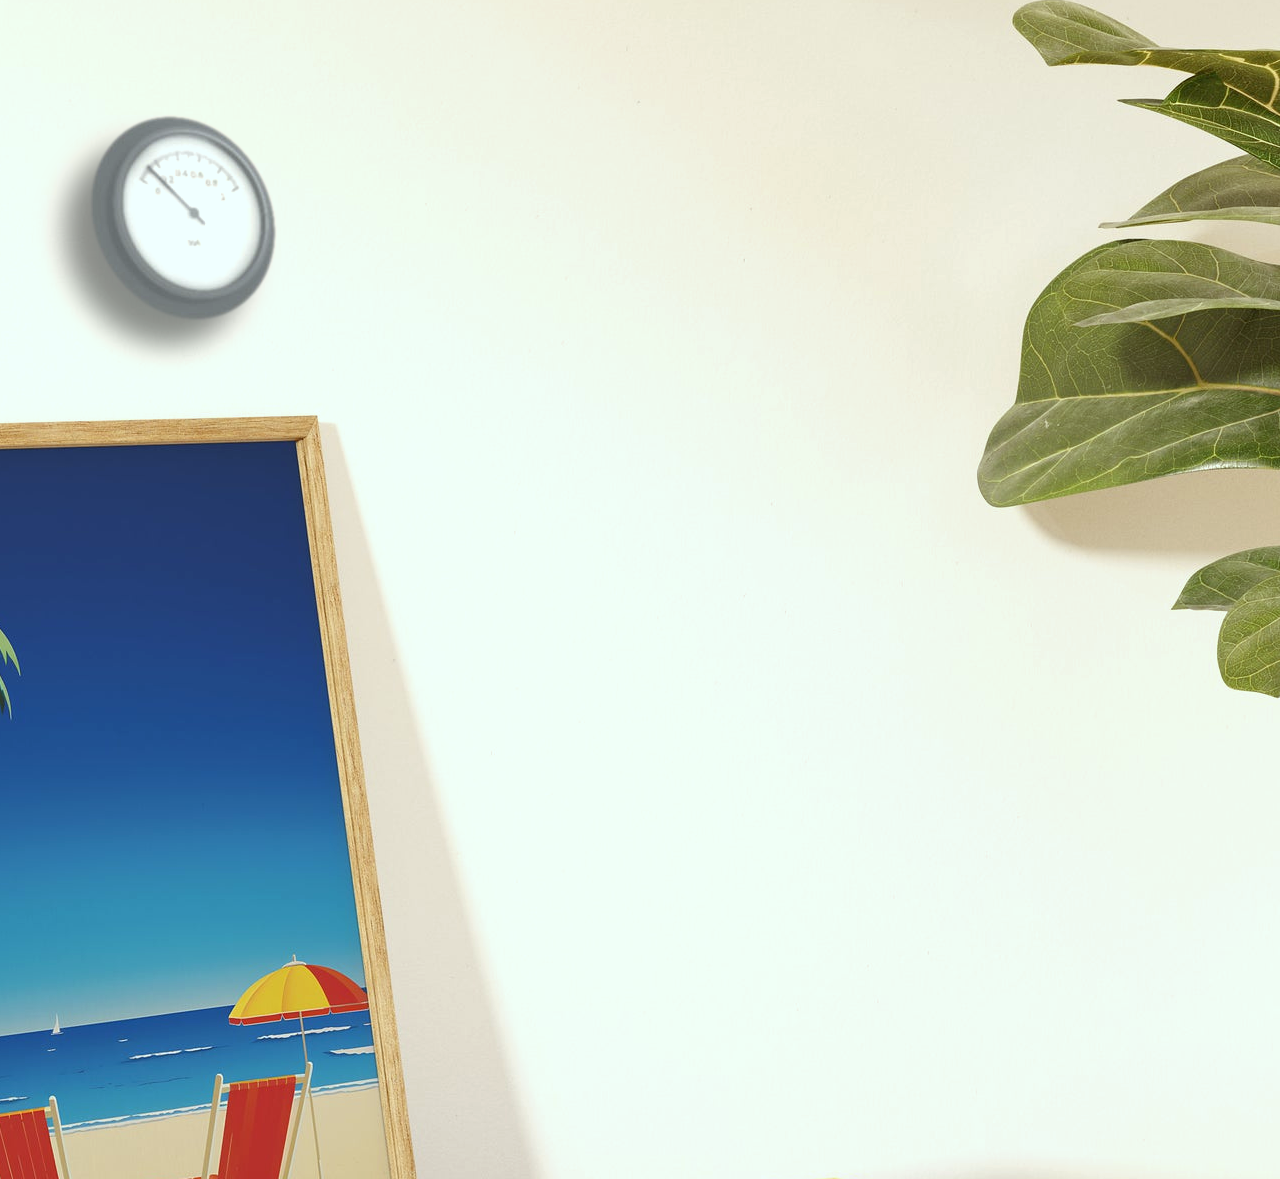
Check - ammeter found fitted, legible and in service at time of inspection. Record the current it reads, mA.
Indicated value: 0.1 mA
